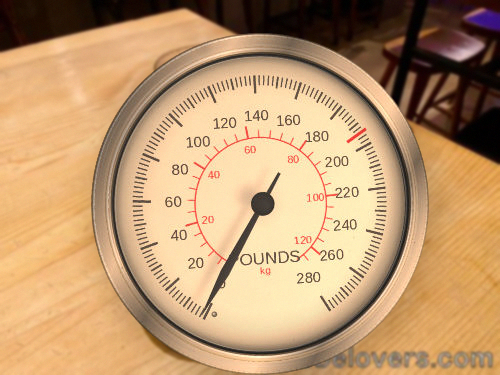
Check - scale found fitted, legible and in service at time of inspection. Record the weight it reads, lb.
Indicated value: 2 lb
